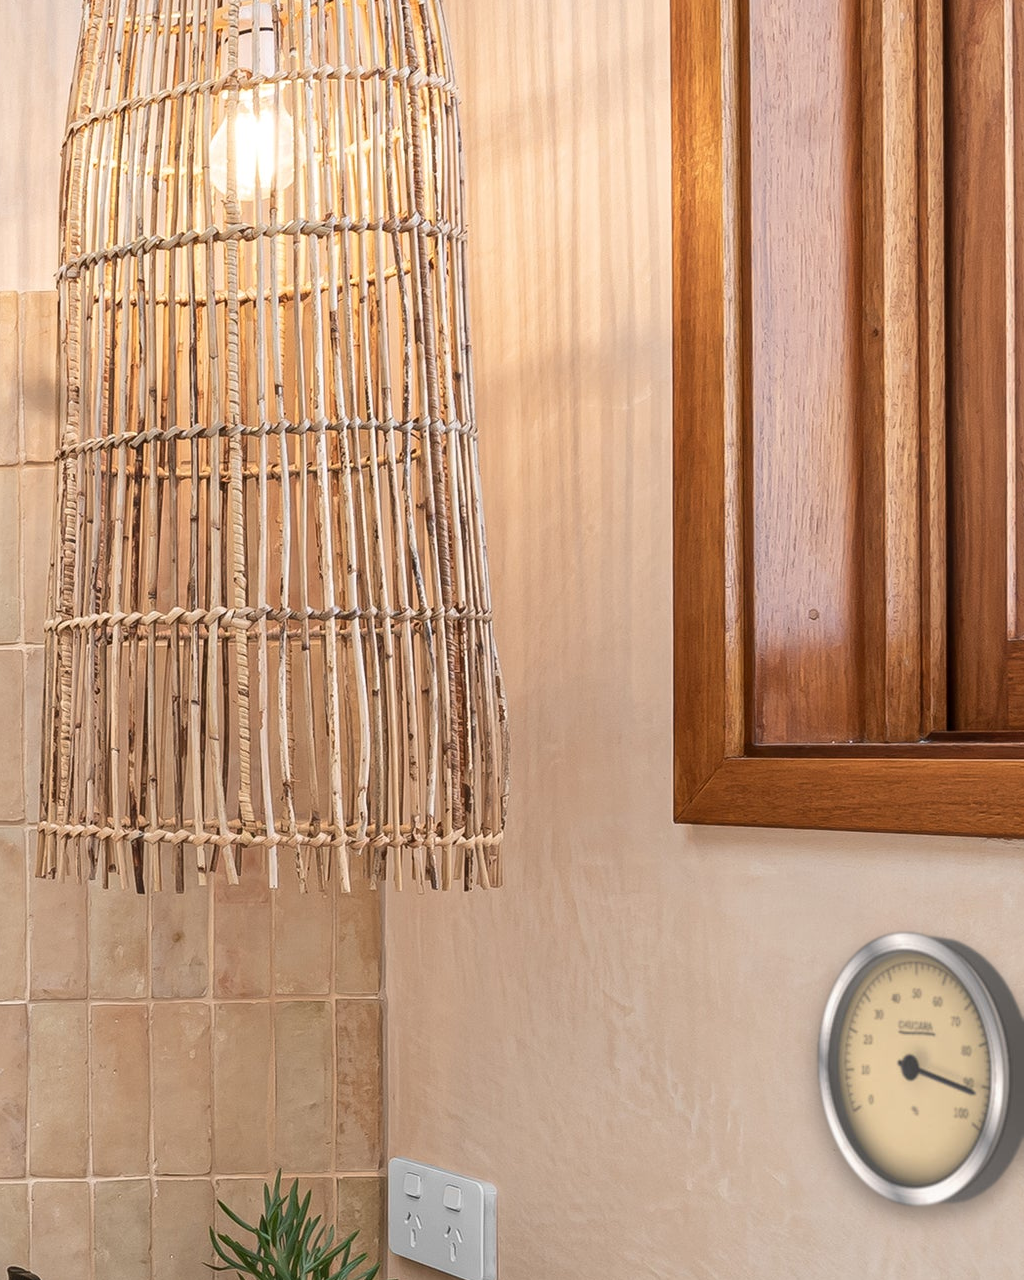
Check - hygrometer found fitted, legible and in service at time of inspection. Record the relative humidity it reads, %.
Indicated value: 92 %
